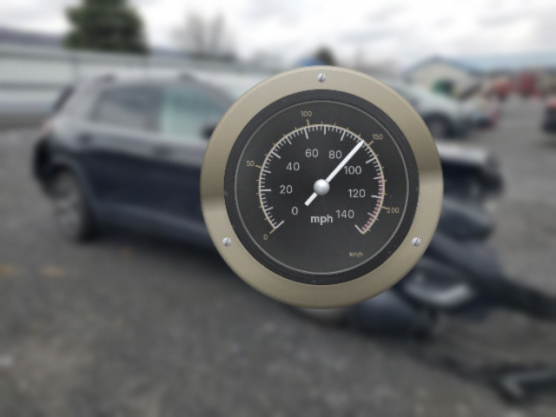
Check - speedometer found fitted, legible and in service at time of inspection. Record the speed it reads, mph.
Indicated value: 90 mph
